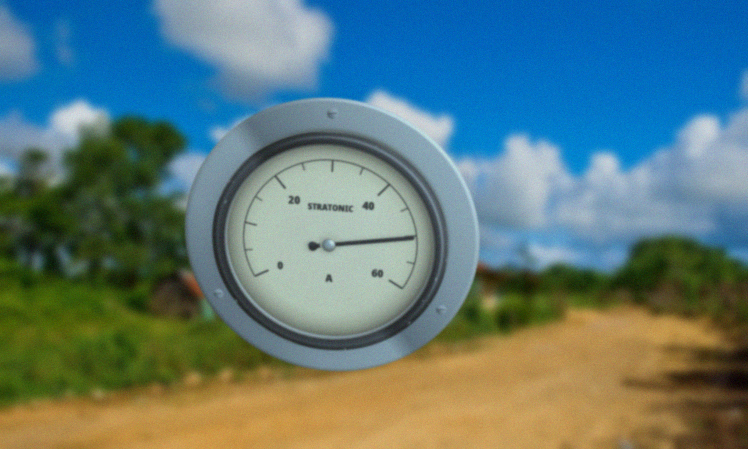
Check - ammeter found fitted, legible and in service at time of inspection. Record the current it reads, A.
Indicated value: 50 A
